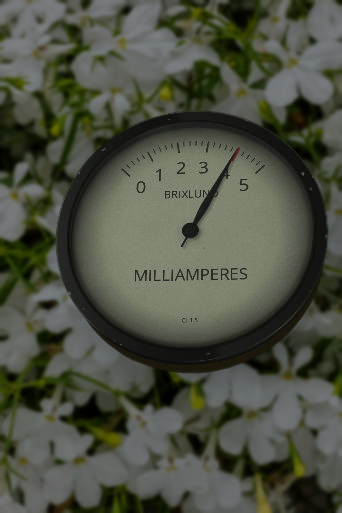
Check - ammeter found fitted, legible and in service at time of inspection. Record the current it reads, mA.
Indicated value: 4 mA
